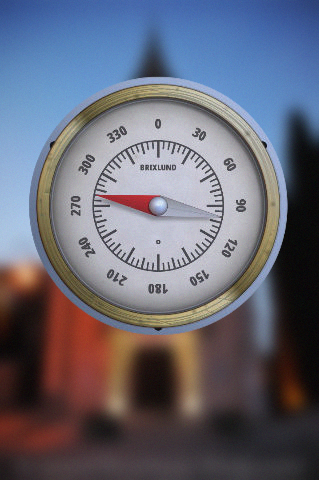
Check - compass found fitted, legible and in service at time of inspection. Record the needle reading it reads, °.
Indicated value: 280 °
